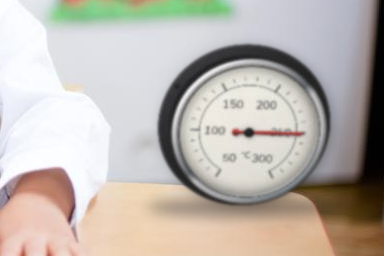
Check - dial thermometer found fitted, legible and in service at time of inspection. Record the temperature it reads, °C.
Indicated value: 250 °C
